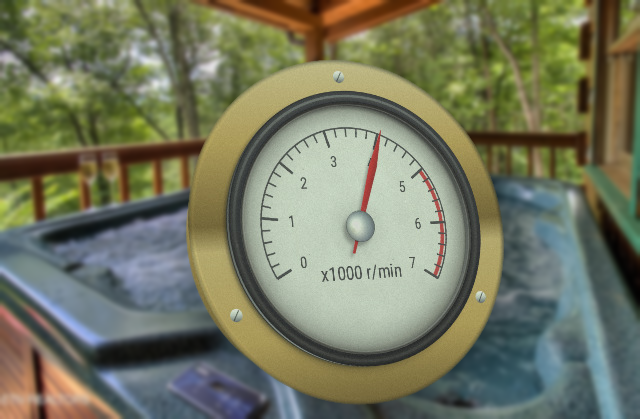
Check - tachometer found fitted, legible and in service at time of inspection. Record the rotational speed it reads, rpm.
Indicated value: 4000 rpm
